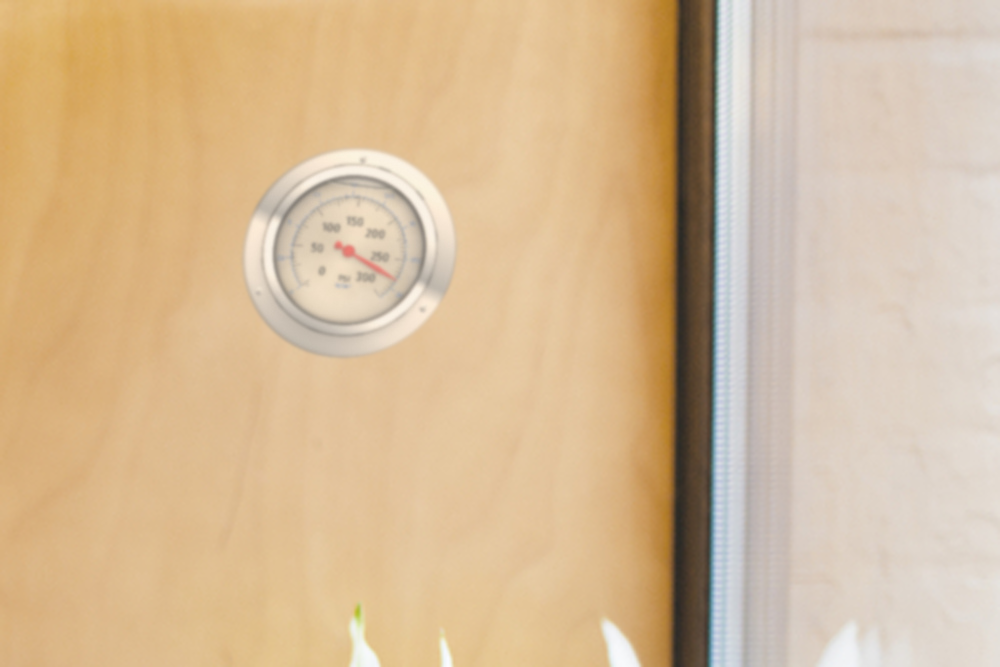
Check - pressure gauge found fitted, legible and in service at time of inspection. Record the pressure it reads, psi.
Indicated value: 275 psi
